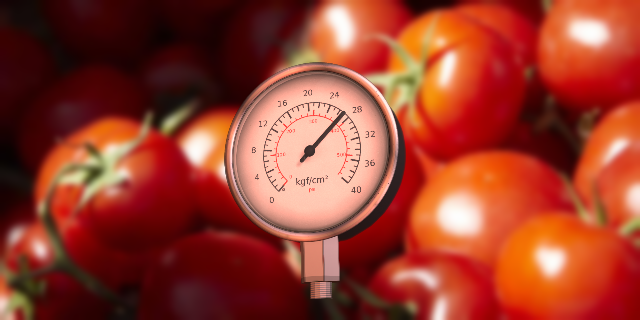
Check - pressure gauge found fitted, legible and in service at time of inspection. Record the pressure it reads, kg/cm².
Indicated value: 27 kg/cm²
